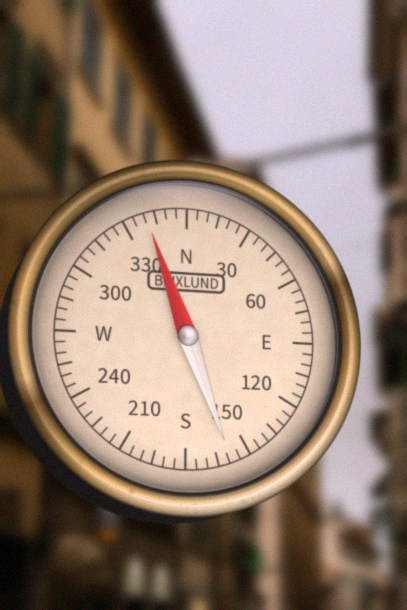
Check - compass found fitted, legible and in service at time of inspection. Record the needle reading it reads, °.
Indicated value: 340 °
